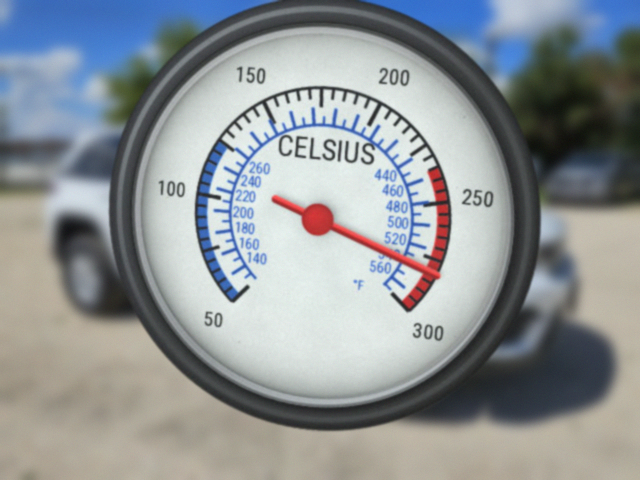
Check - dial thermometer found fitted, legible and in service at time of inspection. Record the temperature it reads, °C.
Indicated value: 280 °C
